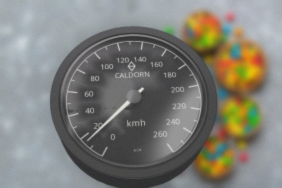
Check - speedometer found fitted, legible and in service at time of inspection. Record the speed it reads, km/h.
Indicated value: 15 km/h
